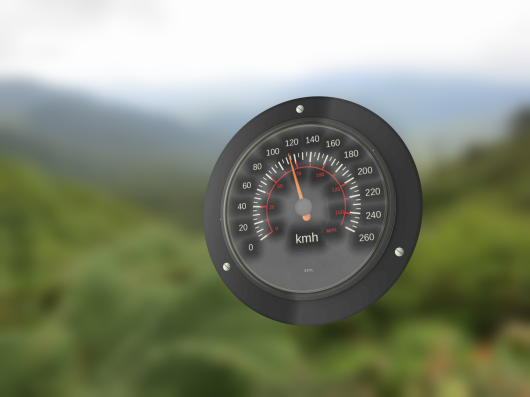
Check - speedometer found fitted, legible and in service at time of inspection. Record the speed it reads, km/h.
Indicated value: 115 km/h
